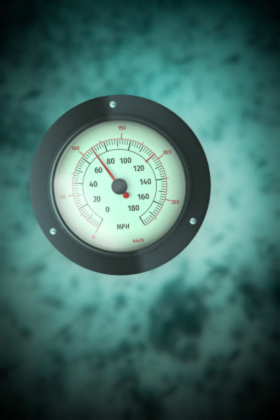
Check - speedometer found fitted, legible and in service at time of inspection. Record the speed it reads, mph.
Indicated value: 70 mph
